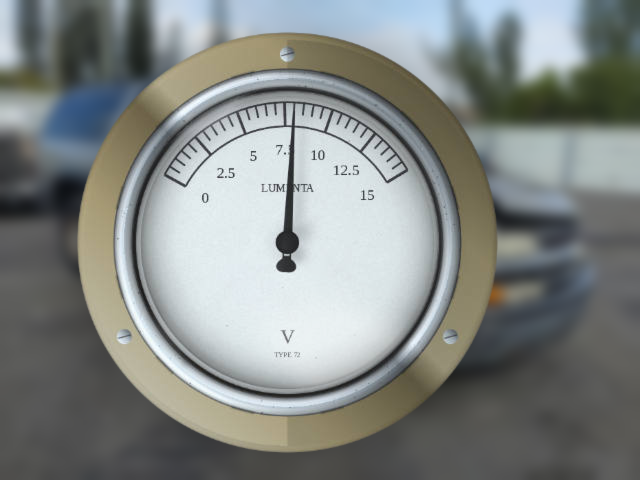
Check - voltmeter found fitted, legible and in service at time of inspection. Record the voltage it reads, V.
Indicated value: 8 V
